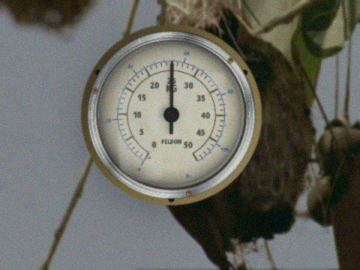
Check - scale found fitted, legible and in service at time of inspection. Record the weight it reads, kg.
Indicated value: 25 kg
